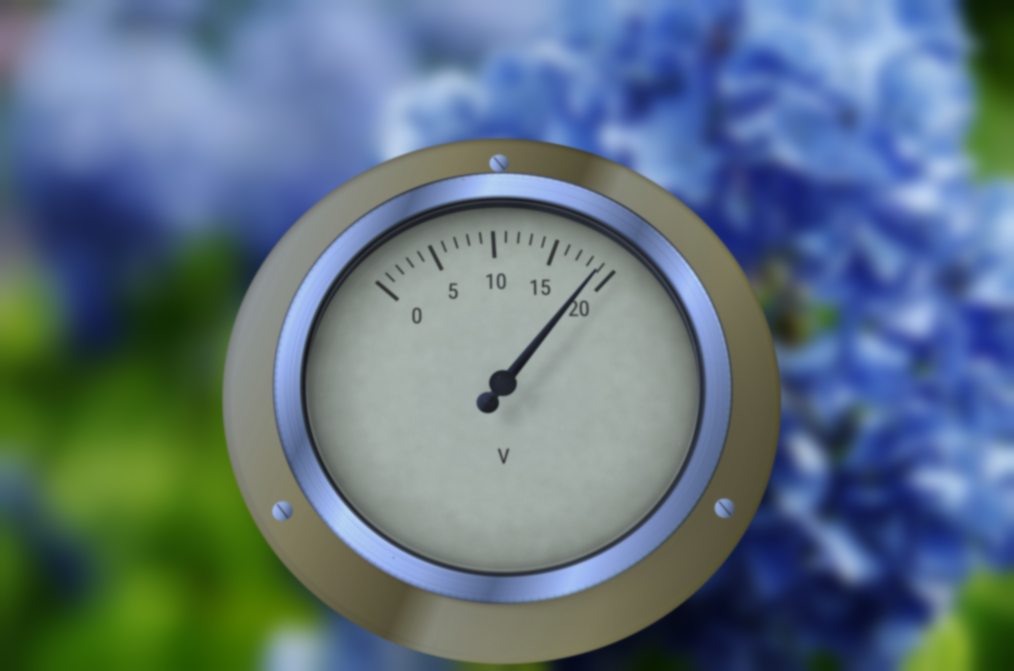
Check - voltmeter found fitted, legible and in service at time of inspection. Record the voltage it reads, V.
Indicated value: 19 V
